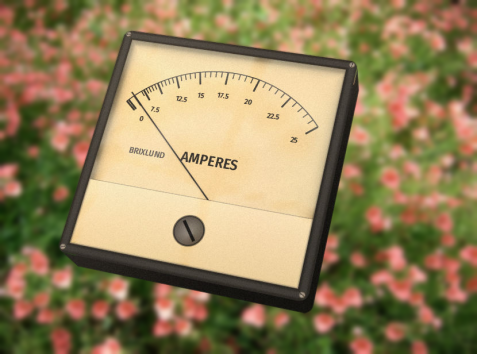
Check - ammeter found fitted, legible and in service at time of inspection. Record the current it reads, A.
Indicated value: 5 A
